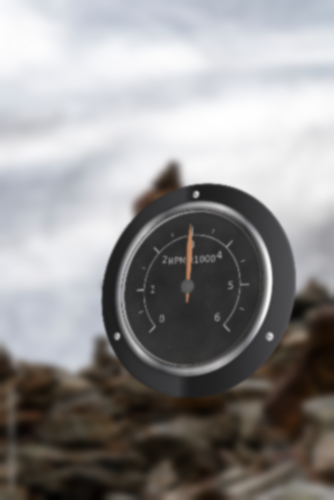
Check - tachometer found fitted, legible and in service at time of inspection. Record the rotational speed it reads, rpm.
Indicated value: 3000 rpm
